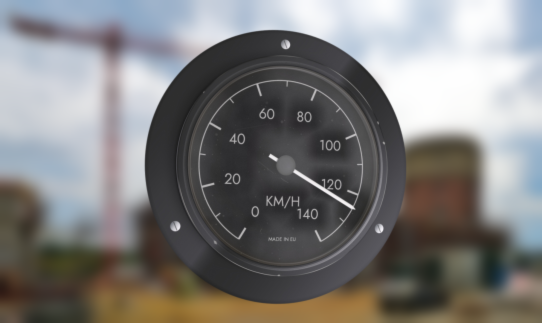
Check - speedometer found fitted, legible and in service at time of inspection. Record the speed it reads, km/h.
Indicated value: 125 km/h
